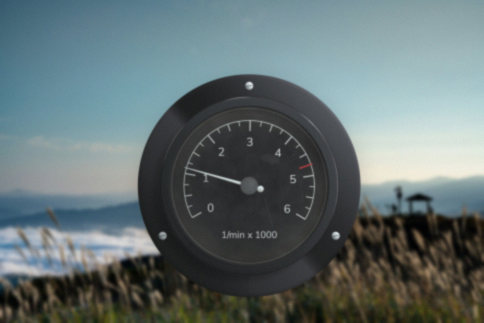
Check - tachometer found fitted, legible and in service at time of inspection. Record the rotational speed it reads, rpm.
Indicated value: 1125 rpm
